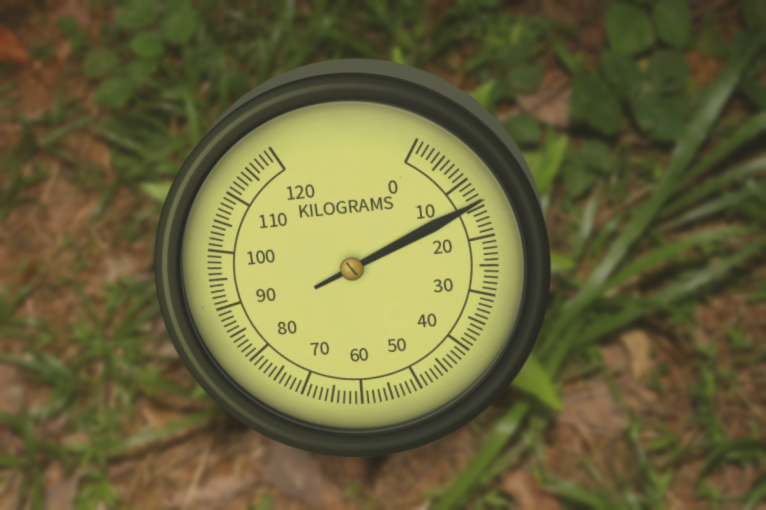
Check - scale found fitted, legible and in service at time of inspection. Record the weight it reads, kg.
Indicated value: 14 kg
